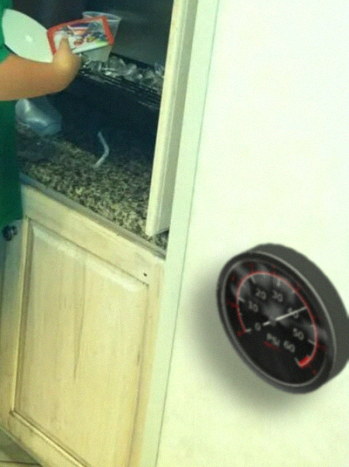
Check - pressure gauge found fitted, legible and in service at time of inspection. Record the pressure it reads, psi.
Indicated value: 40 psi
